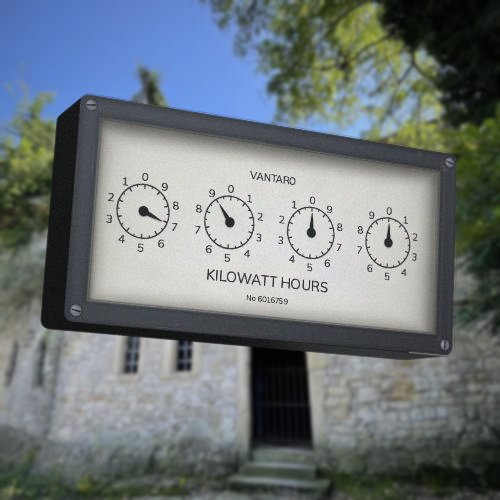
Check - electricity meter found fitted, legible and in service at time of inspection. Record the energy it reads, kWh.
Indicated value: 6900 kWh
